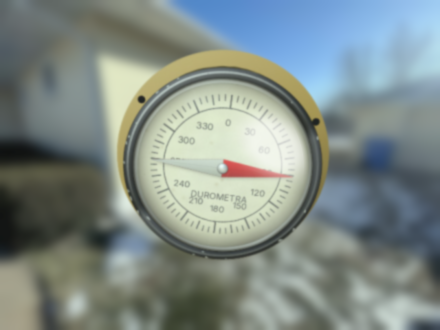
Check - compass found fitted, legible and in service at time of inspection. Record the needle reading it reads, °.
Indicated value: 90 °
